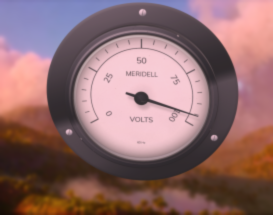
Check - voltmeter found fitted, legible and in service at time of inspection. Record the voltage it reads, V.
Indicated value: 95 V
